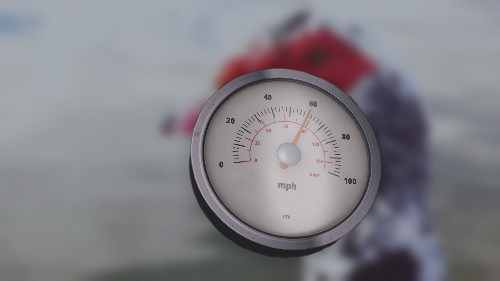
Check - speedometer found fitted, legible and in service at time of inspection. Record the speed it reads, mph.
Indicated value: 60 mph
